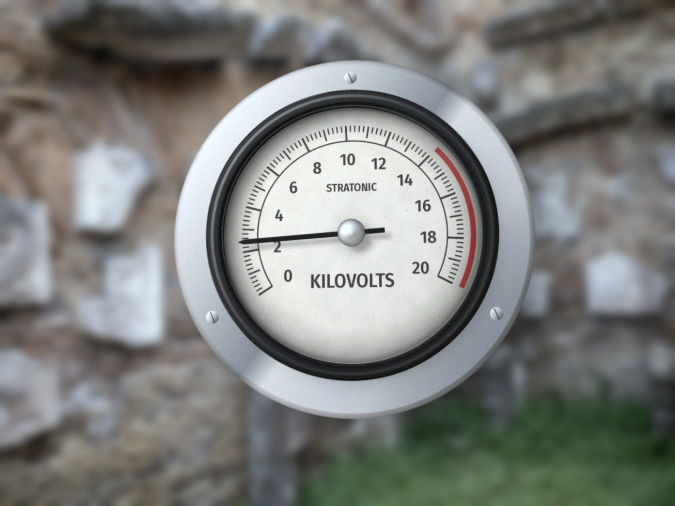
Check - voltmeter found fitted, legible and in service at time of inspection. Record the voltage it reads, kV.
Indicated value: 2.4 kV
